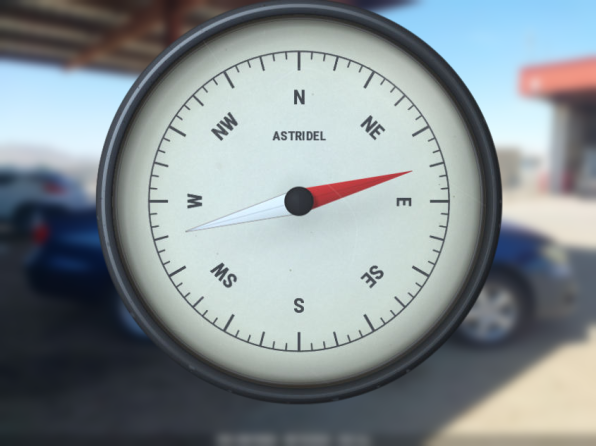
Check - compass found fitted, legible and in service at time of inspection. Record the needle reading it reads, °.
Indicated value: 75 °
